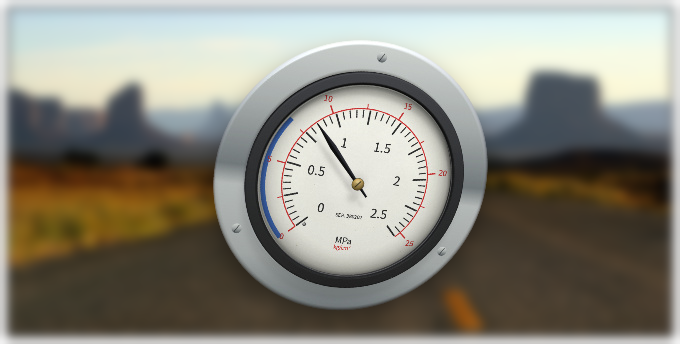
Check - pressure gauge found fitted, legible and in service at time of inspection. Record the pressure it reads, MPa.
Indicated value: 0.85 MPa
